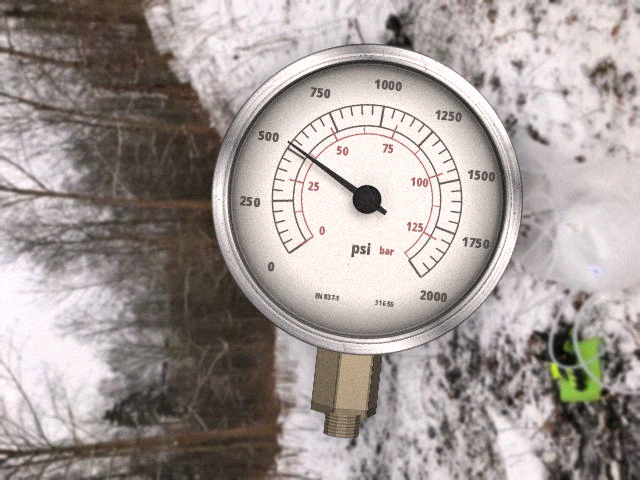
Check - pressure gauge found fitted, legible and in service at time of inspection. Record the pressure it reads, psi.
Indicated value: 525 psi
